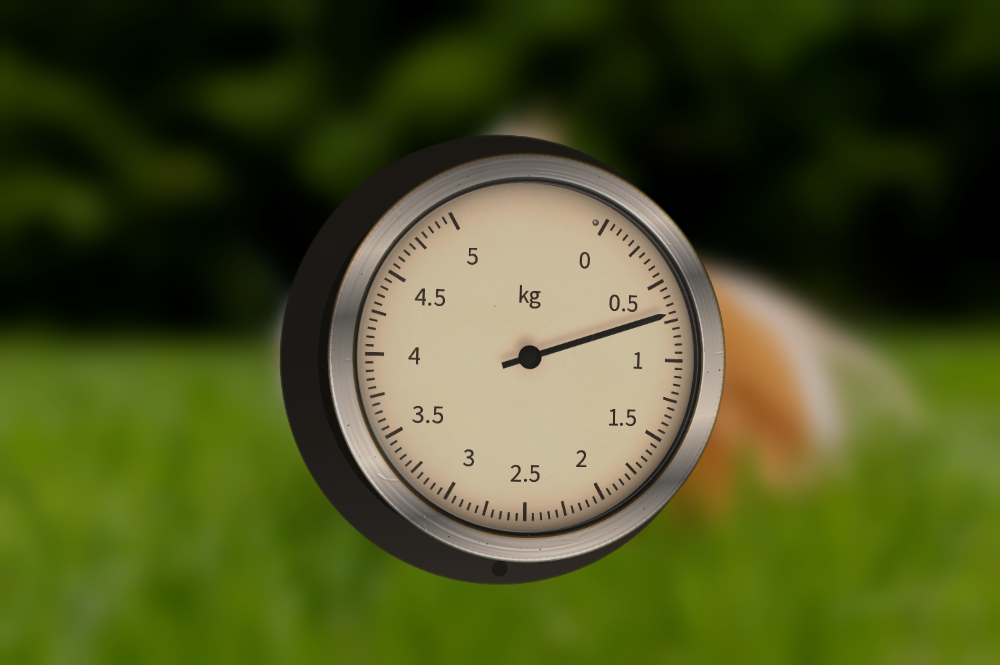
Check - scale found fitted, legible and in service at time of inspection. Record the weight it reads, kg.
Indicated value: 0.7 kg
